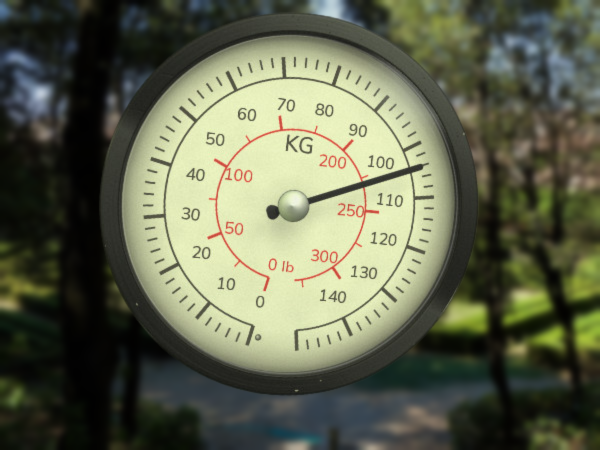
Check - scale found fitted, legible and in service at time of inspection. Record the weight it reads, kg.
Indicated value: 104 kg
